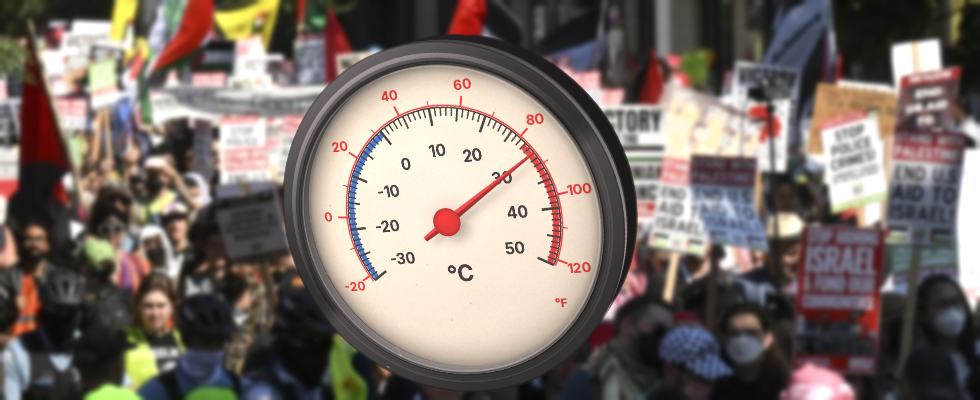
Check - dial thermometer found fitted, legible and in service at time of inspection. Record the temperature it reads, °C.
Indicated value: 30 °C
